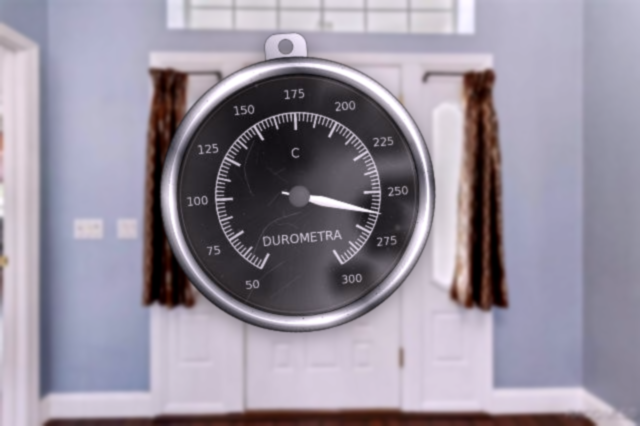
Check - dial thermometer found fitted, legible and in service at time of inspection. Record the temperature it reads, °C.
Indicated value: 262.5 °C
